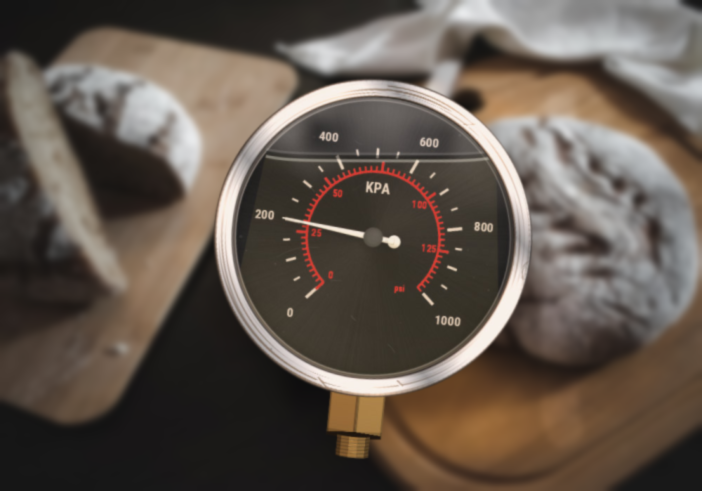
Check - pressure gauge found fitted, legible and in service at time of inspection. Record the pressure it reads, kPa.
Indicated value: 200 kPa
